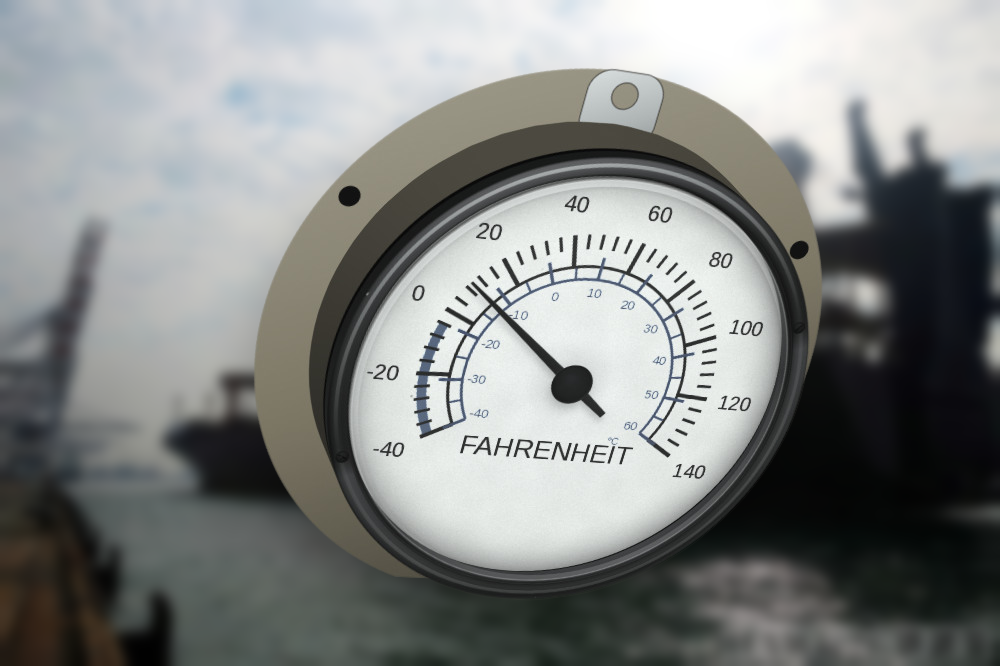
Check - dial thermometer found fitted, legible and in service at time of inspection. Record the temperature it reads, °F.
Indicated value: 10 °F
